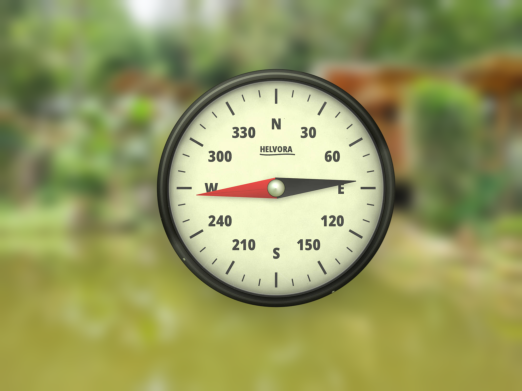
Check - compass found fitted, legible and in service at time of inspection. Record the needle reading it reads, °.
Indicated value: 265 °
